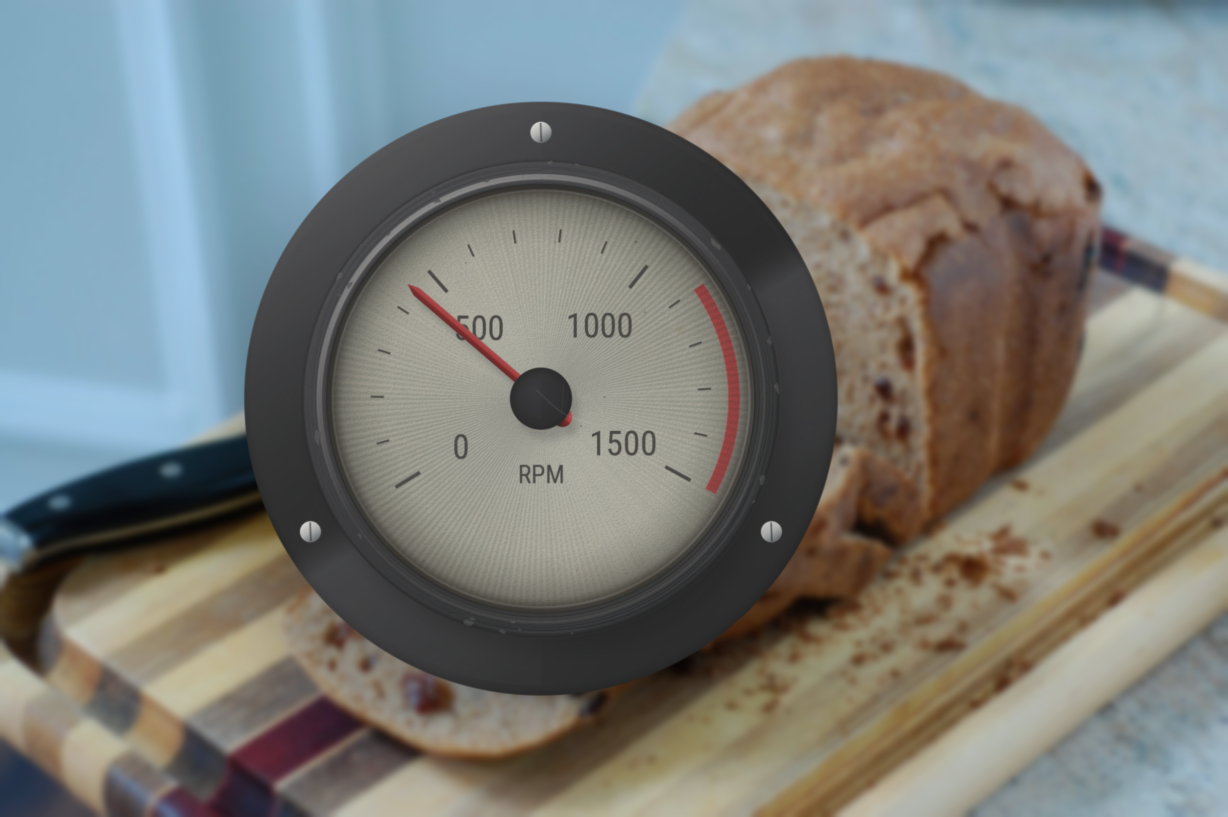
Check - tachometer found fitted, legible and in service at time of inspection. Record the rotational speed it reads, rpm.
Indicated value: 450 rpm
